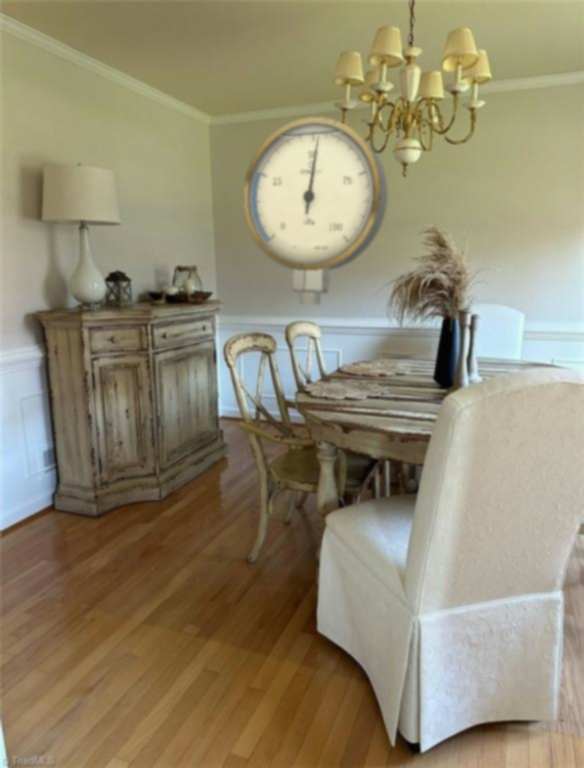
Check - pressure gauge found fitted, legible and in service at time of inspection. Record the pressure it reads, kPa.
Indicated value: 52.5 kPa
